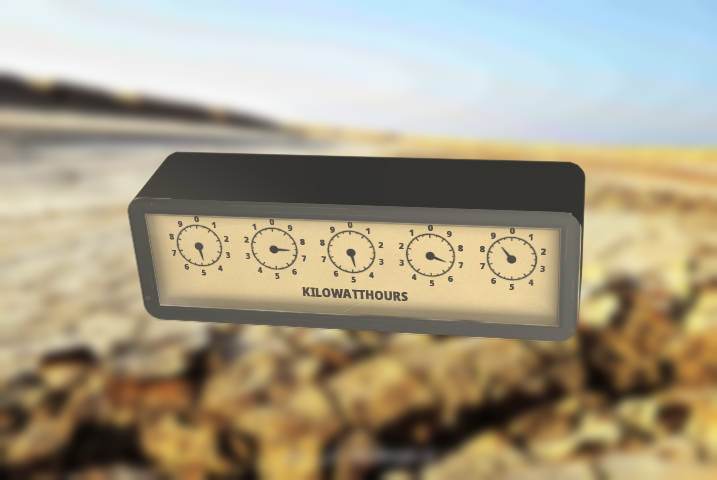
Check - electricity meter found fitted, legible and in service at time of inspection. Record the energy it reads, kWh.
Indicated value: 47469 kWh
